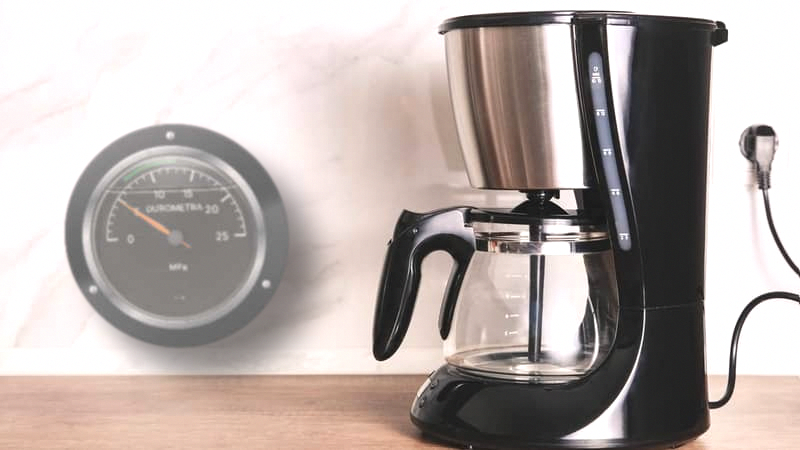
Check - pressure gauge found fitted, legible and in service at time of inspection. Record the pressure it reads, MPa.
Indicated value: 5 MPa
